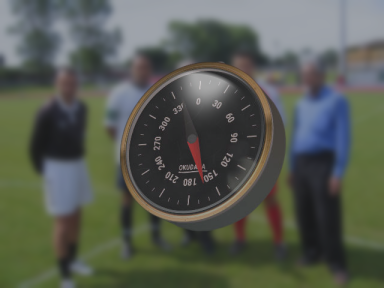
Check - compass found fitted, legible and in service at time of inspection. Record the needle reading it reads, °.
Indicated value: 160 °
